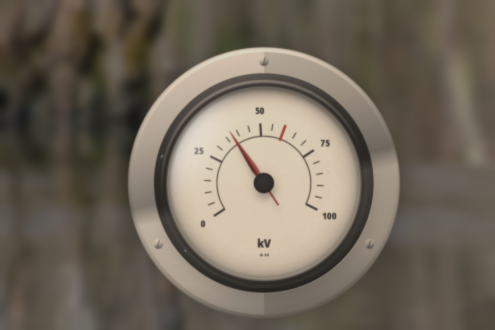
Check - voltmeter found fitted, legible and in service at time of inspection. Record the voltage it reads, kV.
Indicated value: 37.5 kV
